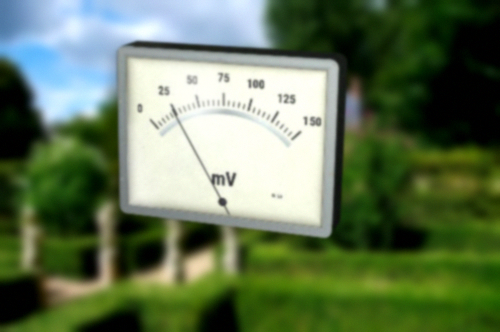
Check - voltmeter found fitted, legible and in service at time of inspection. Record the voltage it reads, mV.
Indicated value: 25 mV
